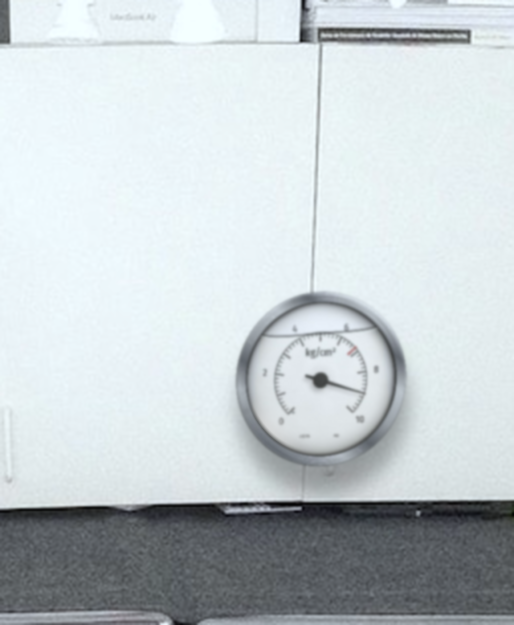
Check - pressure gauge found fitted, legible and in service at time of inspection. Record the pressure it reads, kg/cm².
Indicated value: 9 kg/cm²
